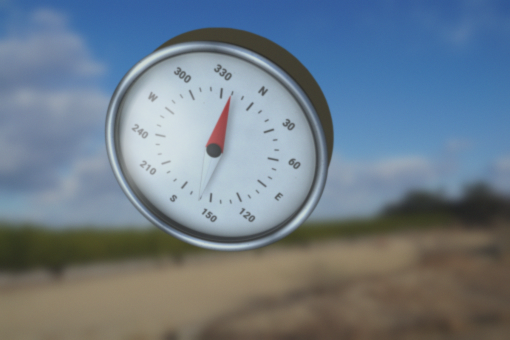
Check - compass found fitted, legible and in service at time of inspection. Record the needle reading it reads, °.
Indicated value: 340 °
